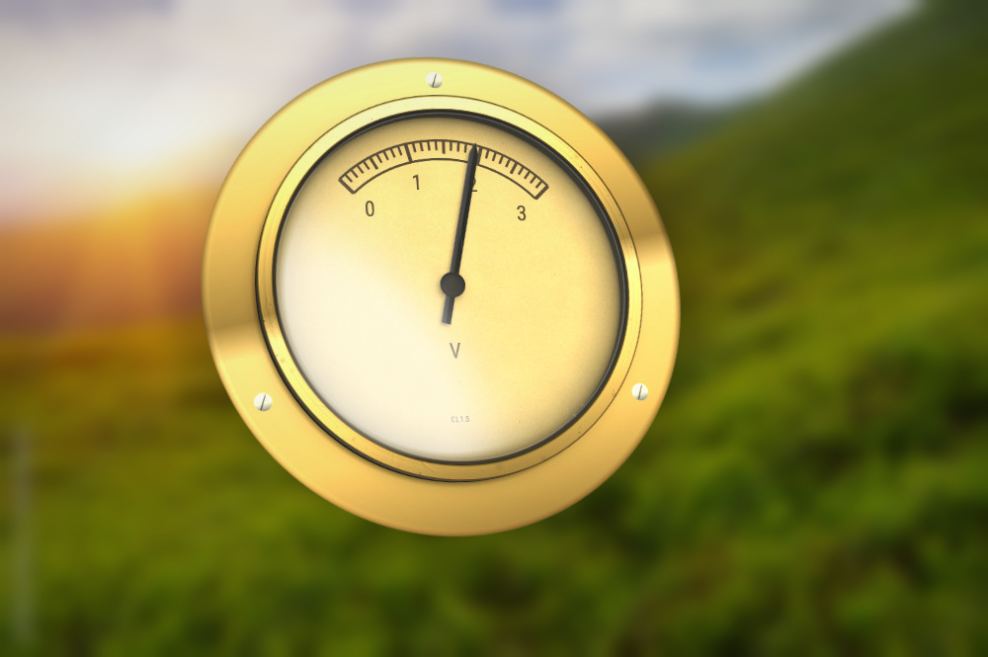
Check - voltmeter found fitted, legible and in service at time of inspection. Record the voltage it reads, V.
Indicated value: 1.9 V
